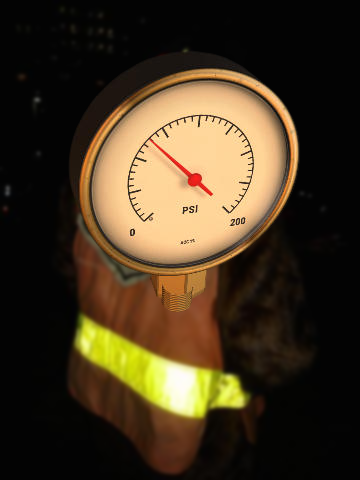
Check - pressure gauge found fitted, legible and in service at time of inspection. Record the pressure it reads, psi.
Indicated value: 65 psi
